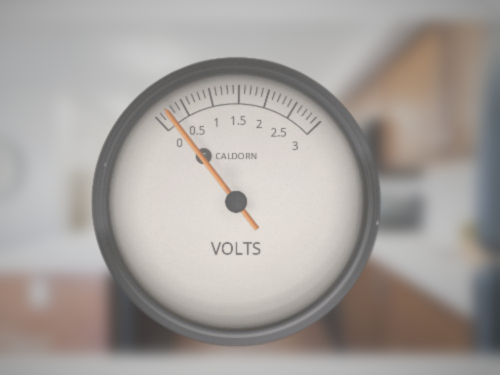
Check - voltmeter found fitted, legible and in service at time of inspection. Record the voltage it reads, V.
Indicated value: 0.2 V
